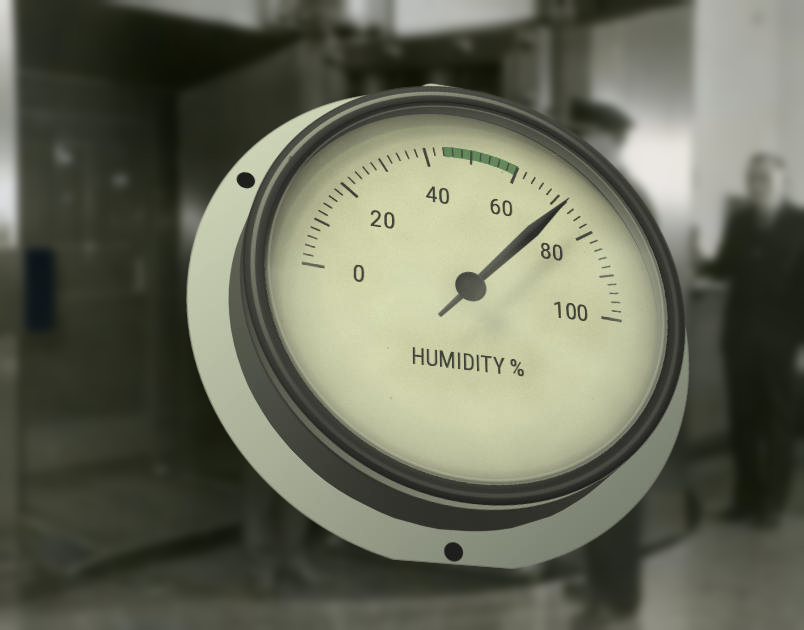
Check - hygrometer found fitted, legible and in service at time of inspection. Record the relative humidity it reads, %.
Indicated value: 72 %
